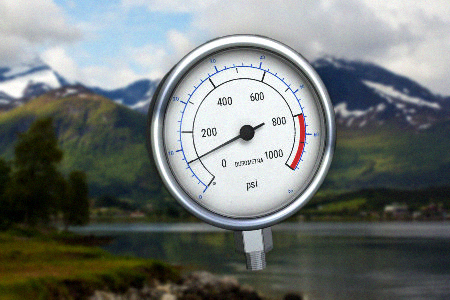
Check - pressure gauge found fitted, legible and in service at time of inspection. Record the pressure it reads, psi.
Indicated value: 100 psi
